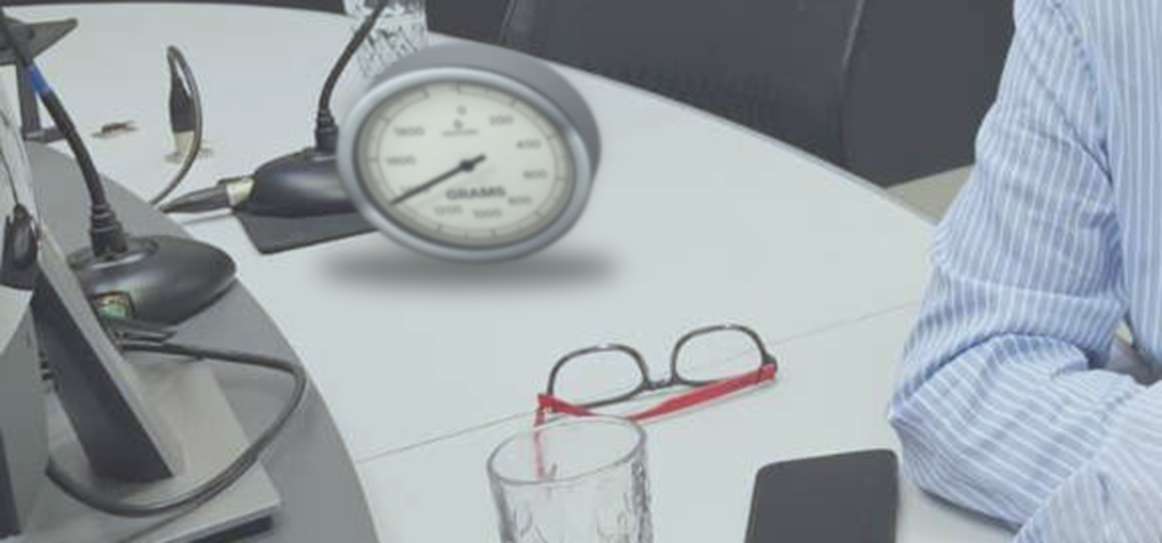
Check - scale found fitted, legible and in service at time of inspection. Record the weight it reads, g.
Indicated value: 1400 g
